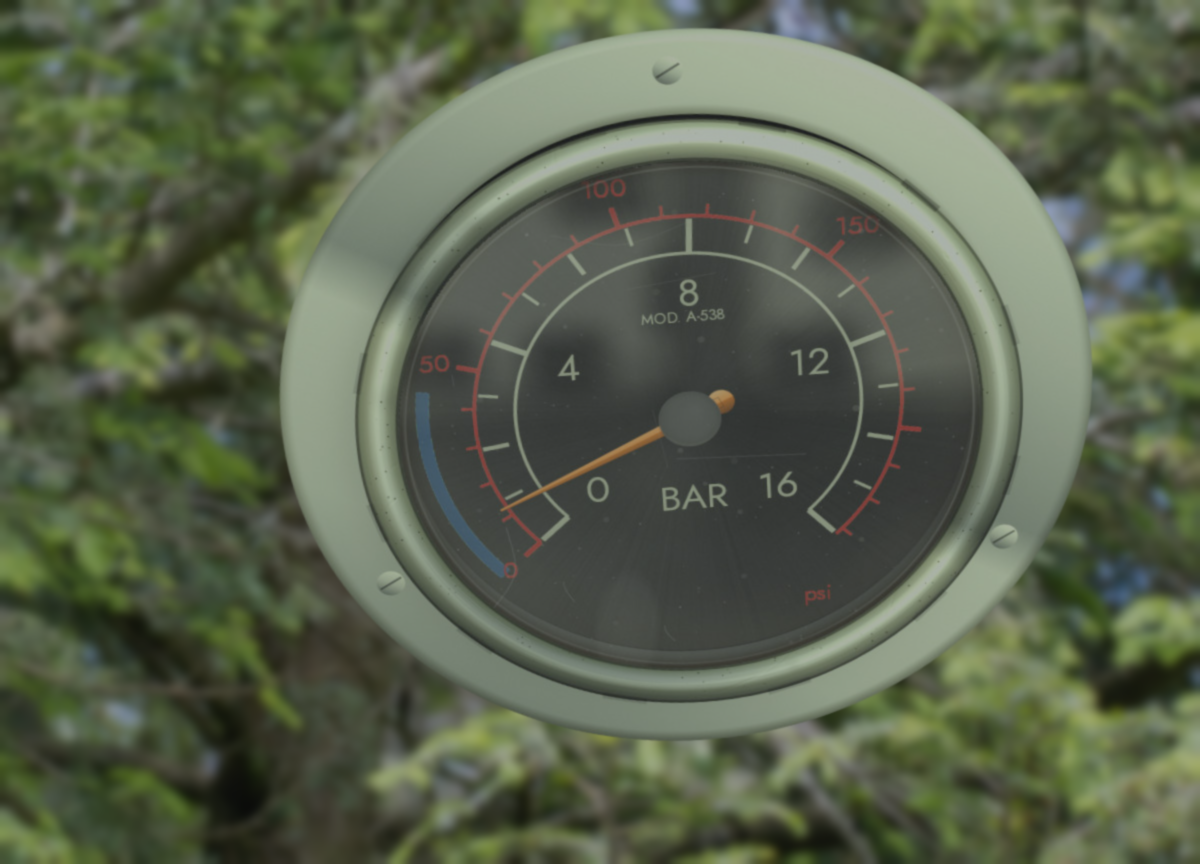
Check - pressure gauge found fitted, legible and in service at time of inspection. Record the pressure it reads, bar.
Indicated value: 1 bar
